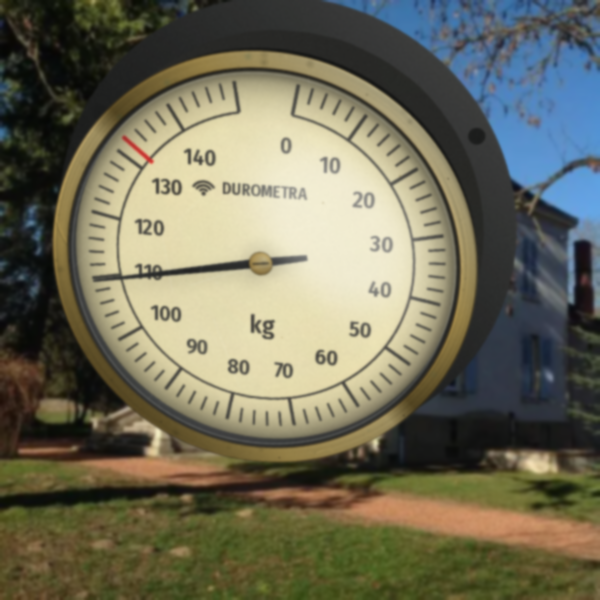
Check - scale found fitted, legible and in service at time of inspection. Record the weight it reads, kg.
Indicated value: 110 kg
